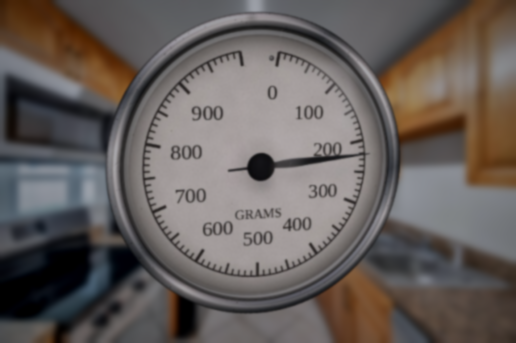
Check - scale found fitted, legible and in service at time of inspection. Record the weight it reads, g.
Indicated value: 220 g
